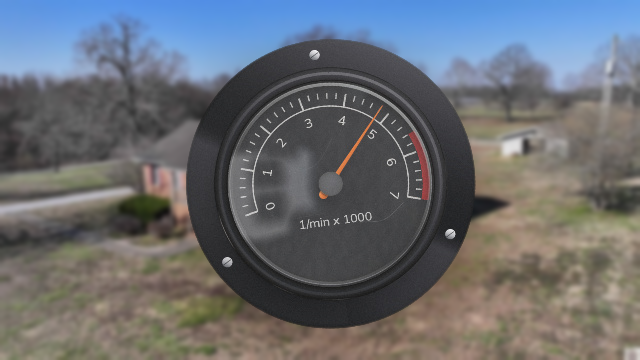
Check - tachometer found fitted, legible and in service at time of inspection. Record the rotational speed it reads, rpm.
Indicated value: 4800 rpm
